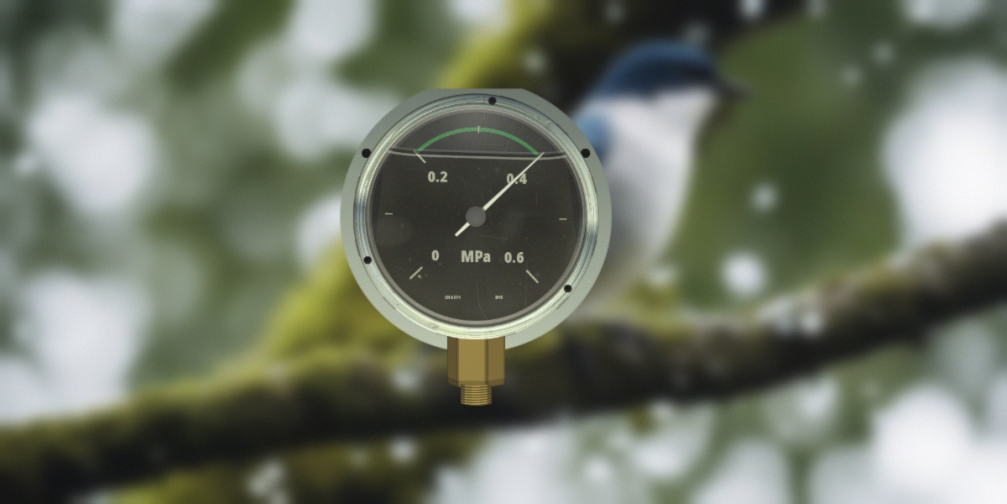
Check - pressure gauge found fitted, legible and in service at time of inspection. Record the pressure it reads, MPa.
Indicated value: 0.4 MPa
